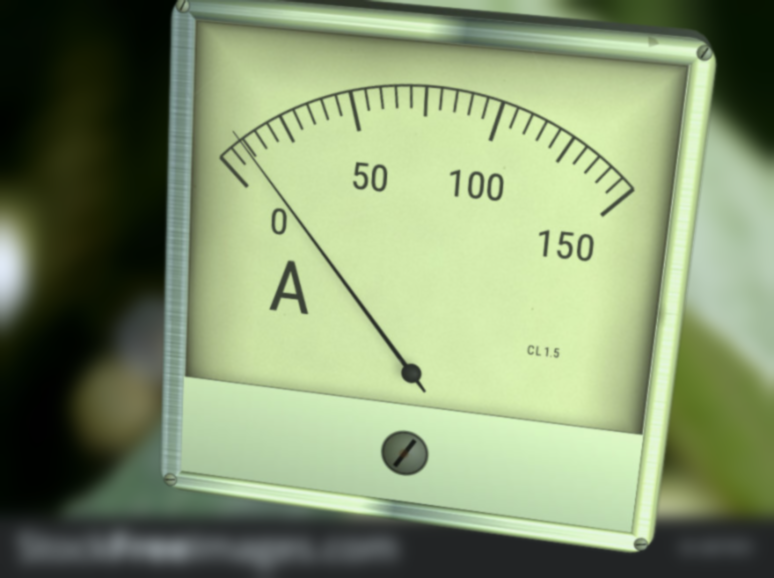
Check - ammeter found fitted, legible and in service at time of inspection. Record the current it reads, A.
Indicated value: 10 A
